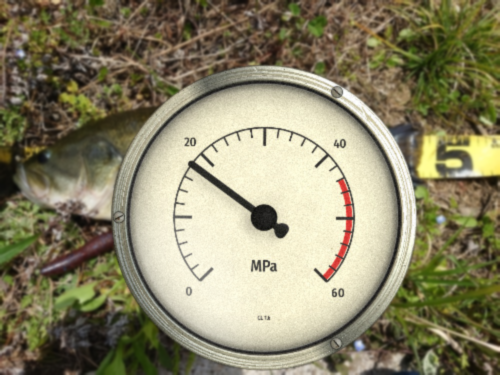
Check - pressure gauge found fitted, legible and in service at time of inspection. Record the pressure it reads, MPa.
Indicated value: 18 MPa
